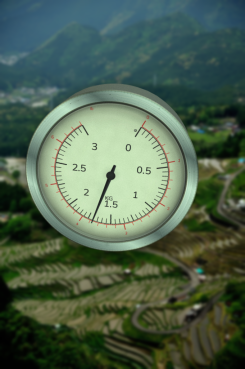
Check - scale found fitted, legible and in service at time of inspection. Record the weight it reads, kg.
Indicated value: 1.7 kg
